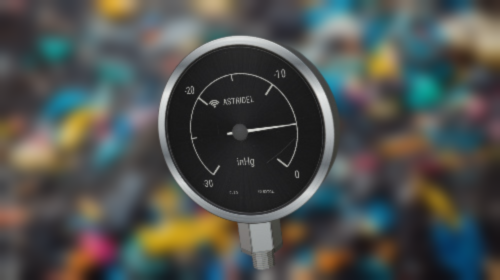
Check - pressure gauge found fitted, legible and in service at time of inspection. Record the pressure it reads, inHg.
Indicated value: -5 inHg
